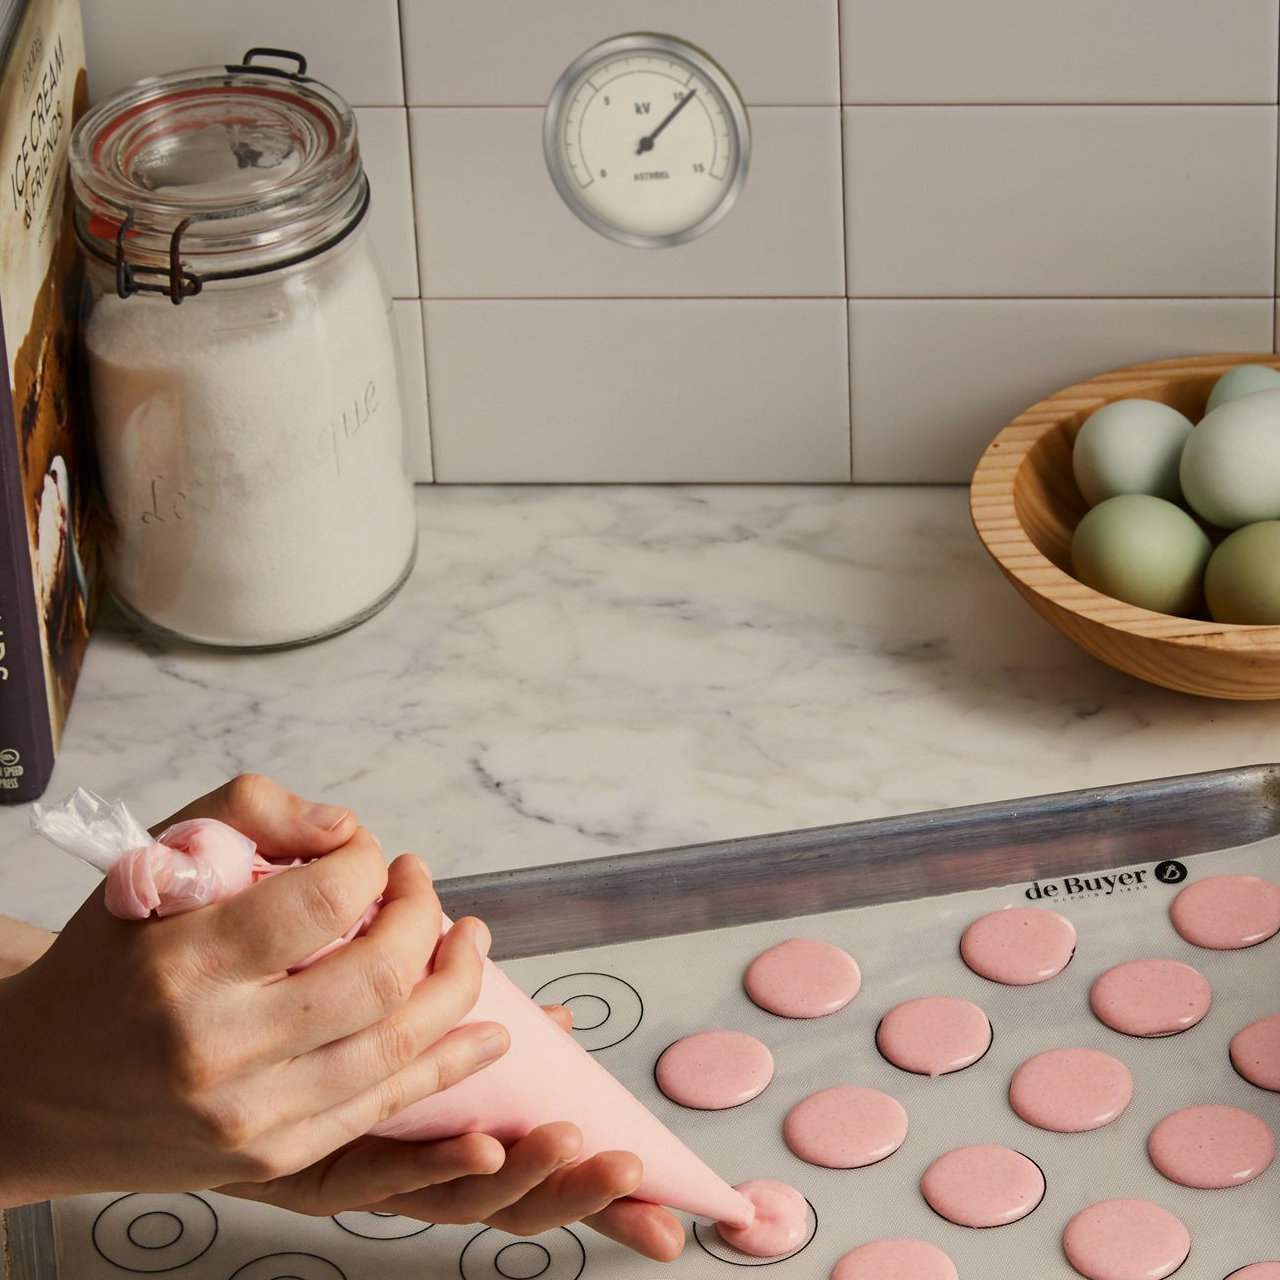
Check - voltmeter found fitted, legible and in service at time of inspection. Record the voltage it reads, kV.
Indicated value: 10.5 kV
